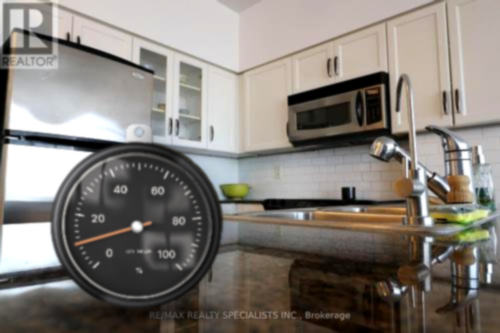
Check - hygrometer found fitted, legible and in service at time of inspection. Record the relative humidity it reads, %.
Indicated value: 10 %
